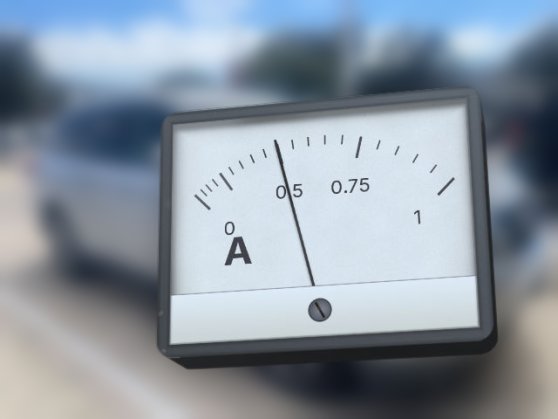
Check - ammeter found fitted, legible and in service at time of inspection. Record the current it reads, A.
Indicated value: 0.5 A
